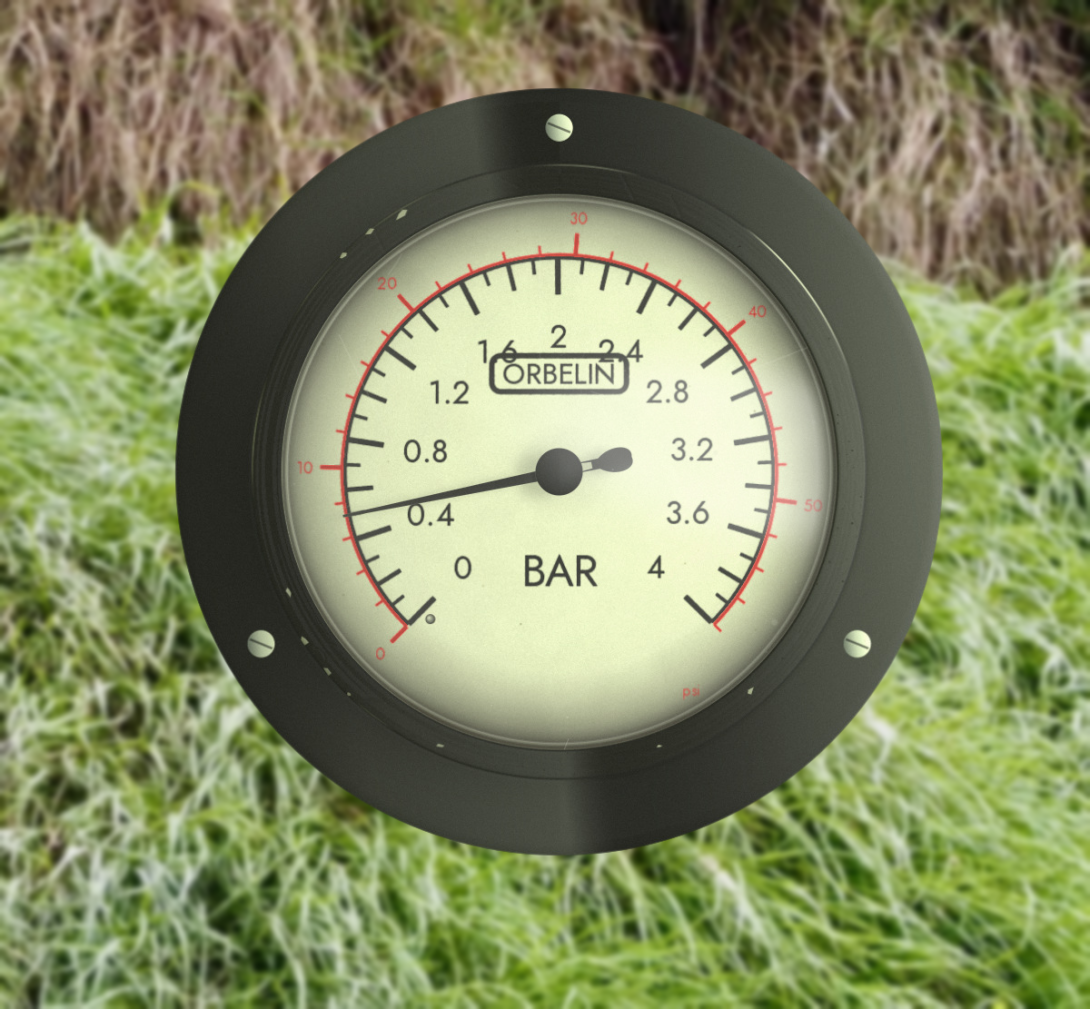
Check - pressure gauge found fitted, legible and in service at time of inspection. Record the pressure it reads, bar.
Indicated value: 0.5 bar
